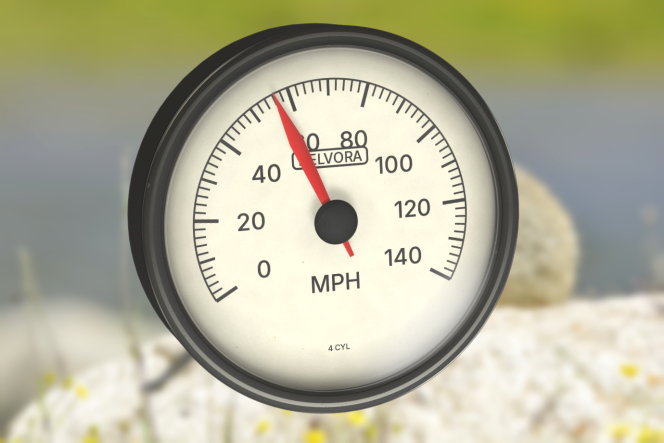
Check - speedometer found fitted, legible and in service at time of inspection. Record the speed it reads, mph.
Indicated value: 56 mph
